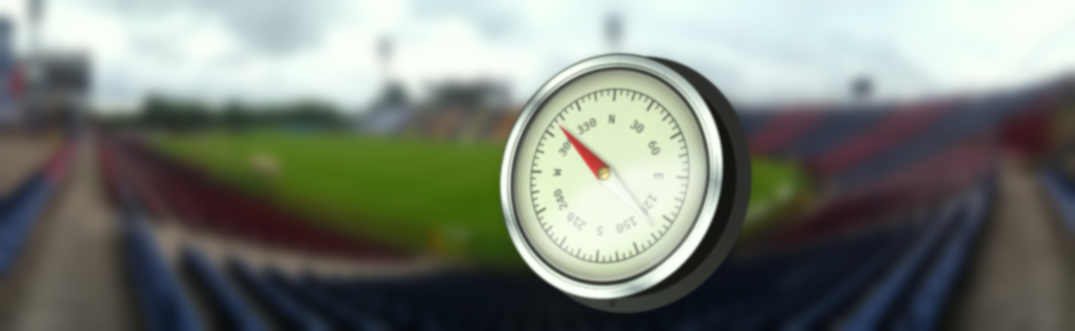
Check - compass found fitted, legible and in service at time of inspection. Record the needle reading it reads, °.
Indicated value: 310 °
